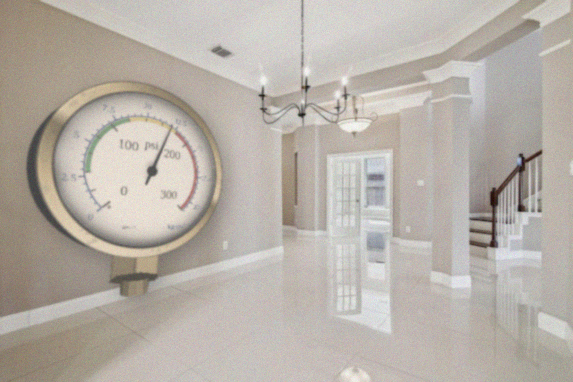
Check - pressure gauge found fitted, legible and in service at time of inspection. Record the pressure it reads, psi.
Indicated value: 170 psi
